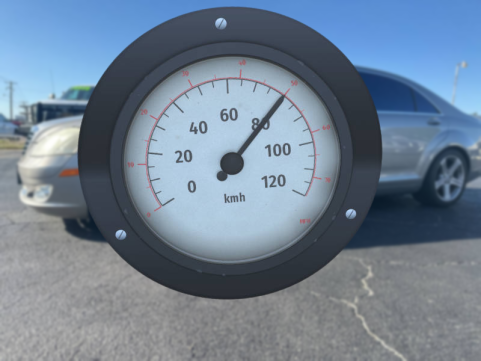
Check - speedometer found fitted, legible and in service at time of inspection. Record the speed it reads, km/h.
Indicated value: 80 km/h
